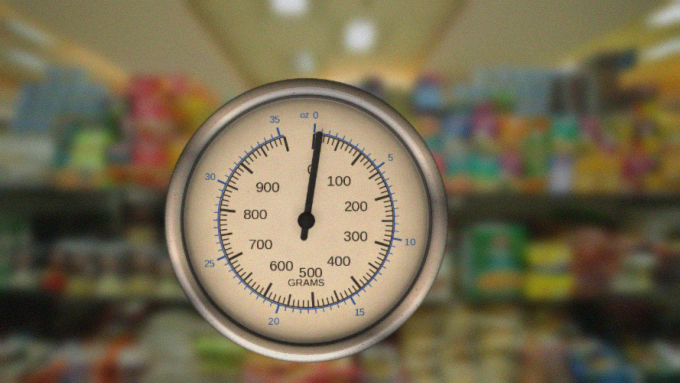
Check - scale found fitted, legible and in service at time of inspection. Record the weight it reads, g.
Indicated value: 10 g
